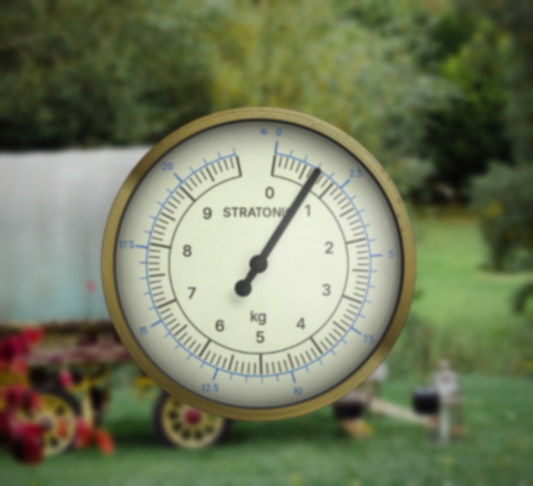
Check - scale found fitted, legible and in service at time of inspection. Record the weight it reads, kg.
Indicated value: 0.7 kg
